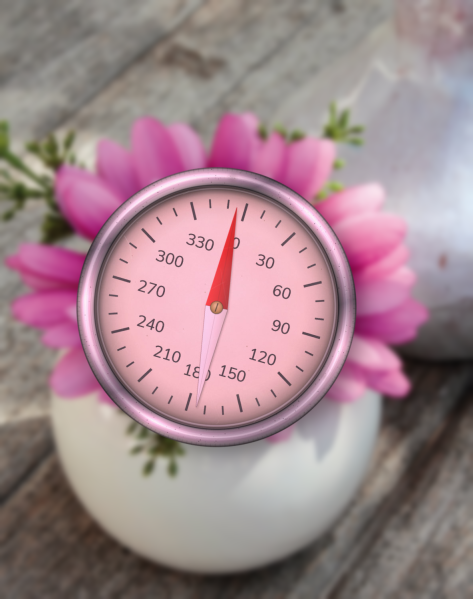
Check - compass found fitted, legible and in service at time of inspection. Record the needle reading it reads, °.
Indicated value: 355 °
